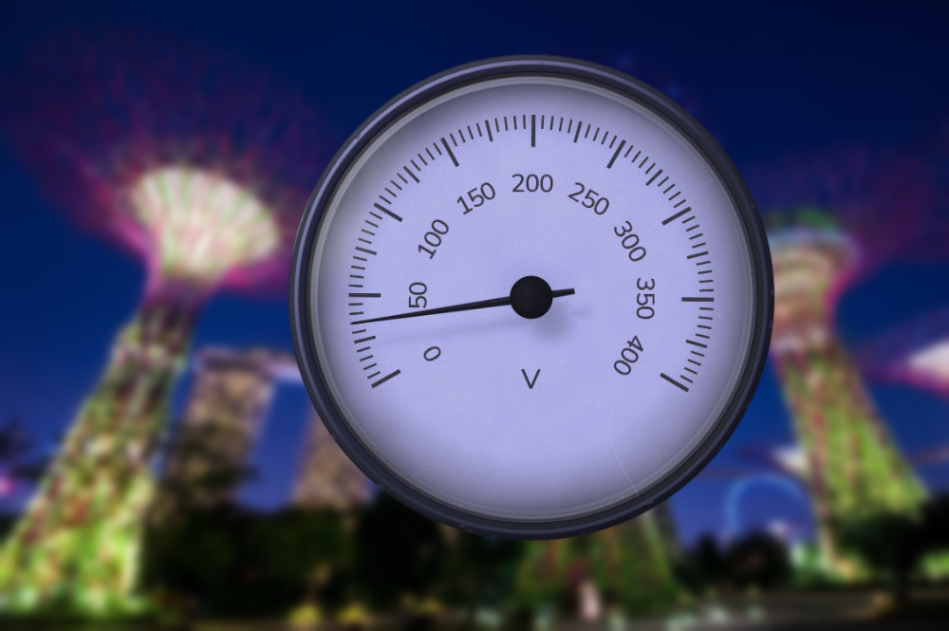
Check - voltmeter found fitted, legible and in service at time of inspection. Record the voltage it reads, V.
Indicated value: 35 V
